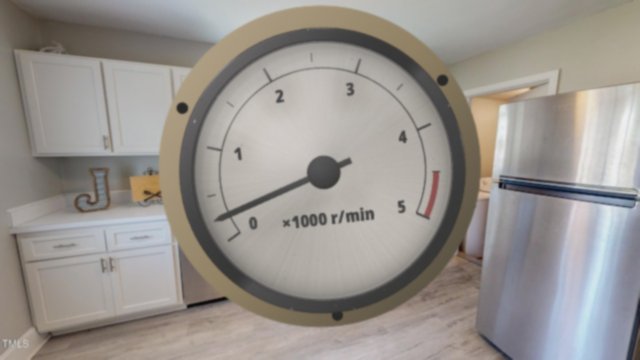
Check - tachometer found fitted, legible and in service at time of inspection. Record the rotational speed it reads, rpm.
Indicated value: 250 rpm
